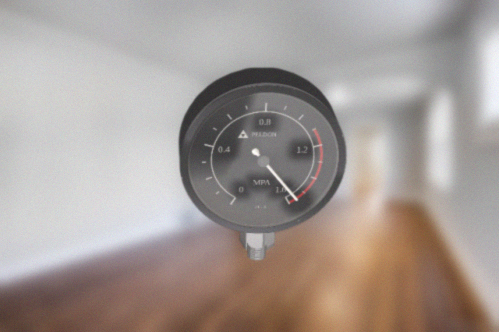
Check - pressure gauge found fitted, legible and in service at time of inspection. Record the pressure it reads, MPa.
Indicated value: 1.55 MPa
